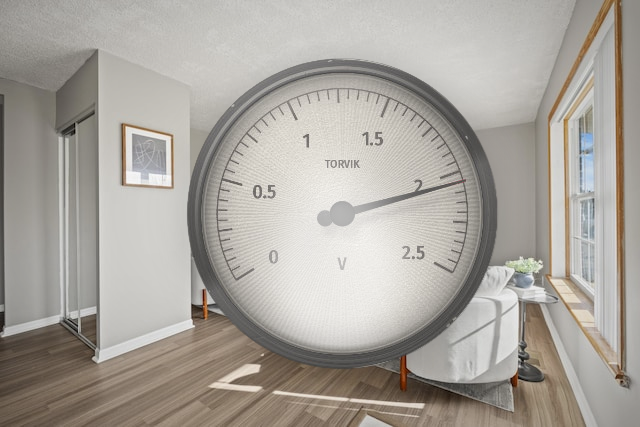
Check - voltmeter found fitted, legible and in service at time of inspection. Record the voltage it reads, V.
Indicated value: 2.05 V
